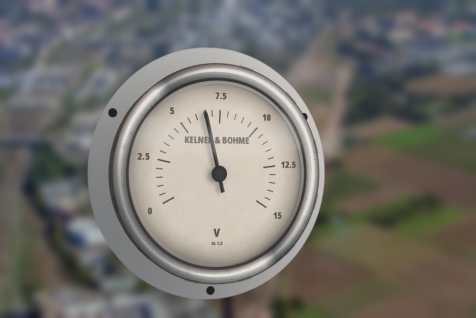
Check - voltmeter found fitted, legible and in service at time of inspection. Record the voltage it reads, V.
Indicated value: 6.5 V
